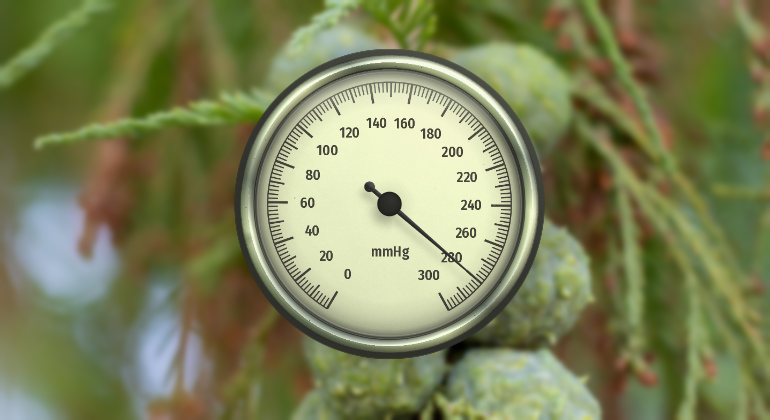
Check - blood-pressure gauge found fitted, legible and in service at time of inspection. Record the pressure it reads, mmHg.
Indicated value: 280 mmHg
